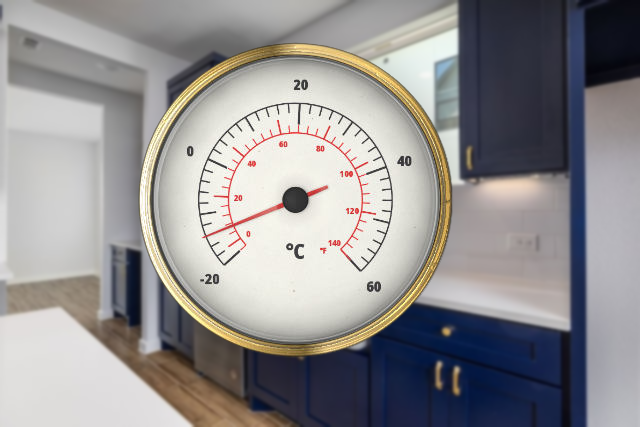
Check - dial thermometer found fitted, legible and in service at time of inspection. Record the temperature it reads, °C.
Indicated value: -14 °C
